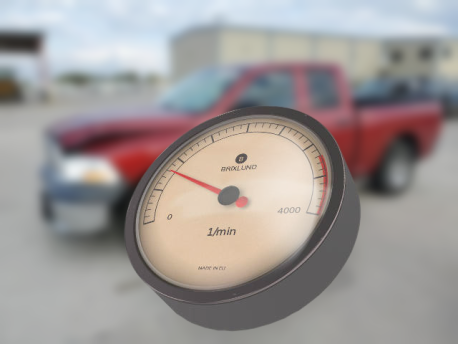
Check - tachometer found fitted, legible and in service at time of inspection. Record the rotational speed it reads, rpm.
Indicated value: 800 rpm
